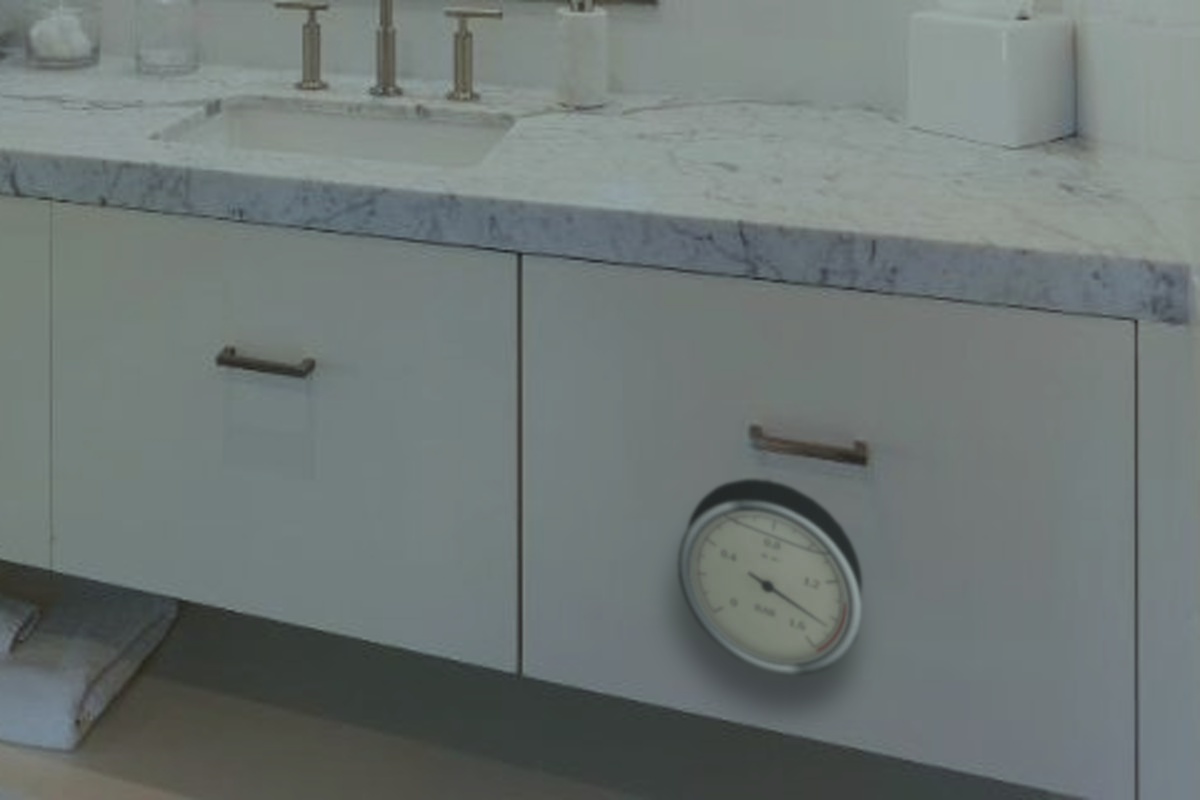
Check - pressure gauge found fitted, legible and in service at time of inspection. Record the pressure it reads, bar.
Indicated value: 1.45 bar
